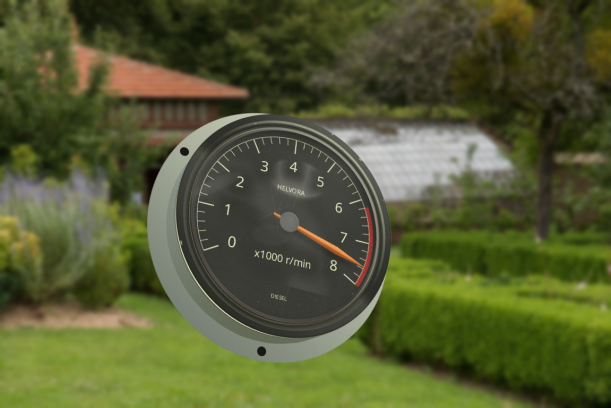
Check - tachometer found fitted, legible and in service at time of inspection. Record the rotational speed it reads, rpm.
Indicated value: 7600 rpm
